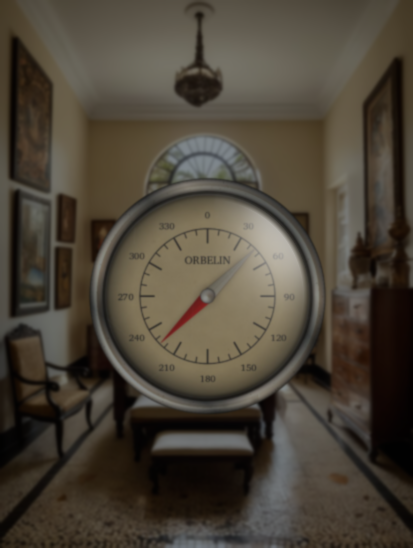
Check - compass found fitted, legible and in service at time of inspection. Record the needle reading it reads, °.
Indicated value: 225 °
